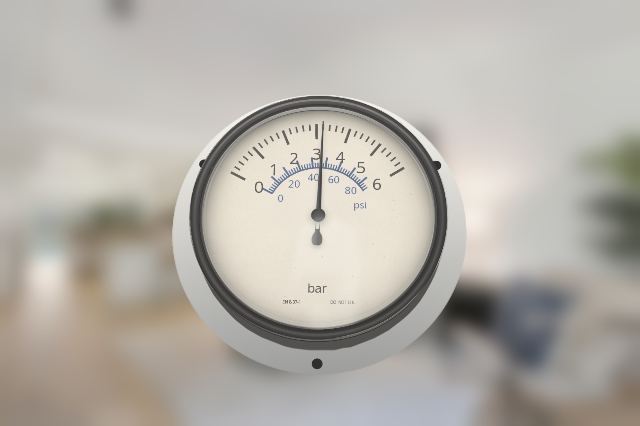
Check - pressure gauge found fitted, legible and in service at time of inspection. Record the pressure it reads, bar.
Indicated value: 3.2 bar
